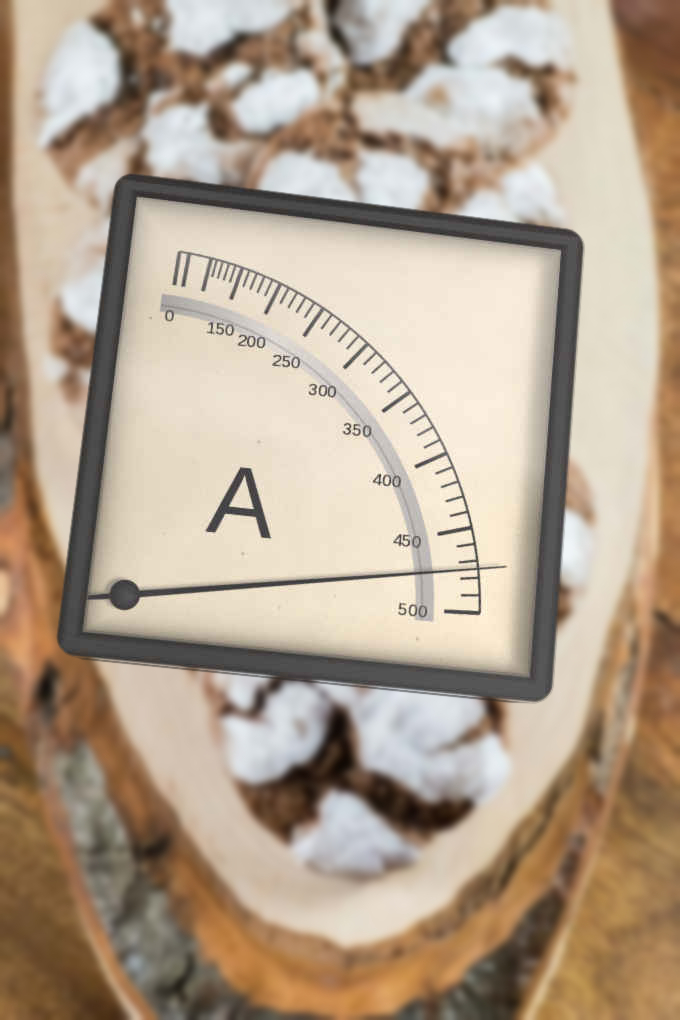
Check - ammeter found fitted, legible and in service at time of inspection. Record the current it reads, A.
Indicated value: 475 A
